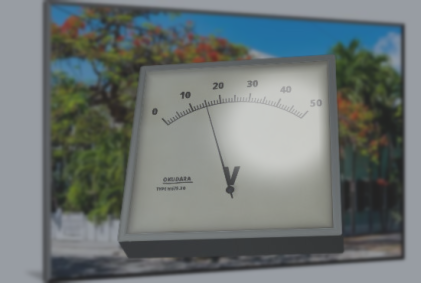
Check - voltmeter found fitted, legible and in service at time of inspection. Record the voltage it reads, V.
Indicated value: 15 V
